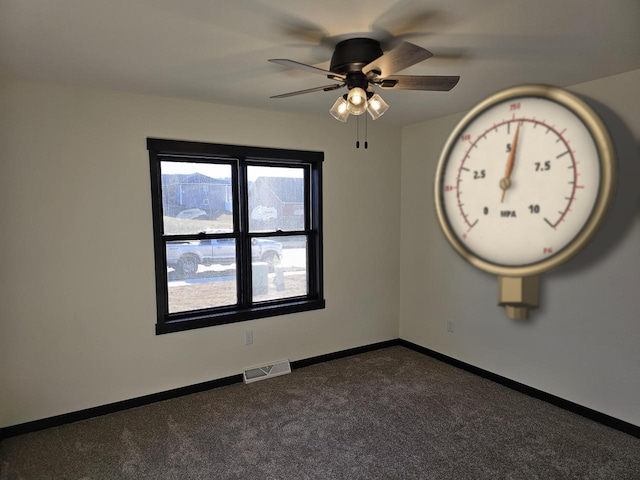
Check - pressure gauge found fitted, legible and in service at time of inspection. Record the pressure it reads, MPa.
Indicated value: 5.5 MPa
